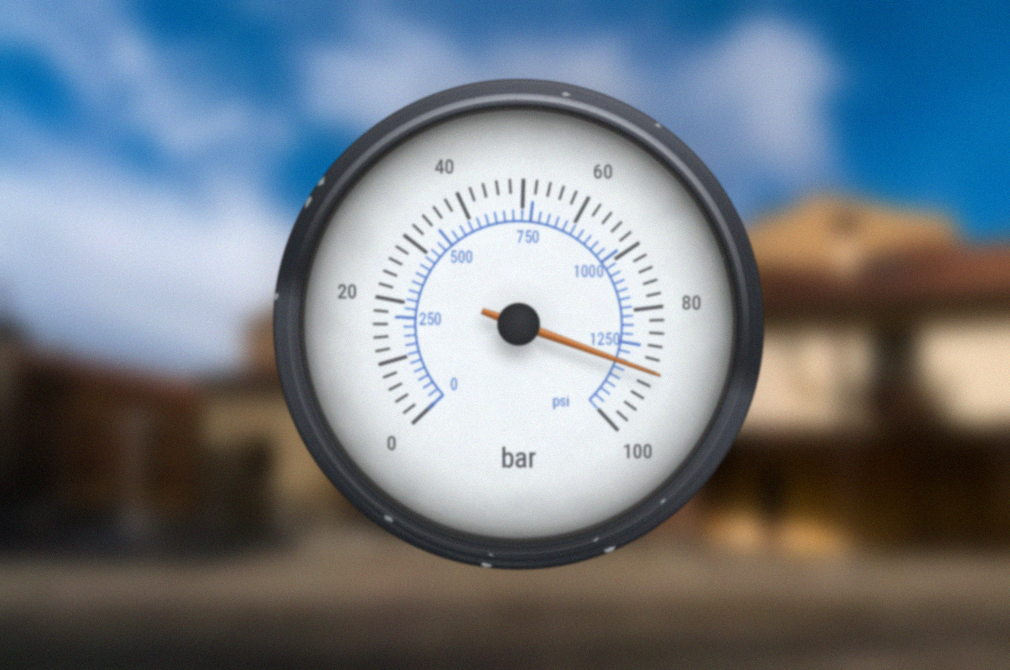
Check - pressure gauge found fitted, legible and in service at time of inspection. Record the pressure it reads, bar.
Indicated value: 90 bar
